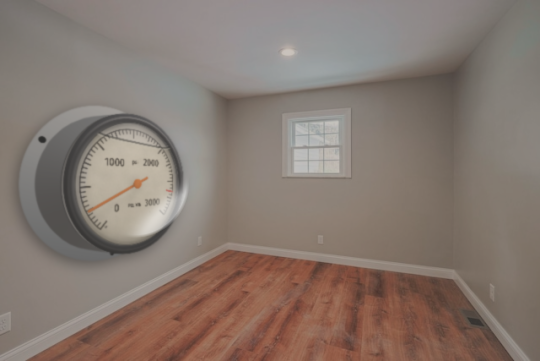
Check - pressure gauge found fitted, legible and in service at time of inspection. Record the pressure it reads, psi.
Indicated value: 250 psi
